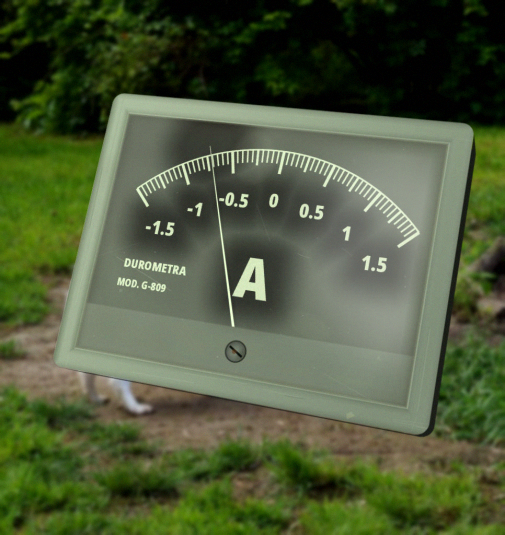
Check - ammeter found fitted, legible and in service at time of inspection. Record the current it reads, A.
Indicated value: -0.7 A
